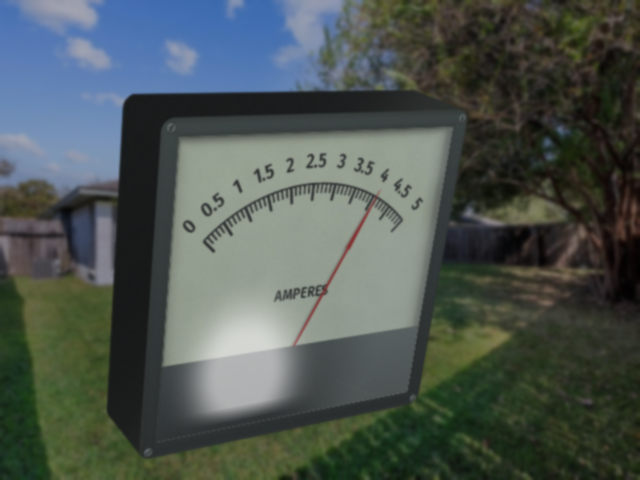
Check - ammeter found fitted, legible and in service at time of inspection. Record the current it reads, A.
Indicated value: 4 A
